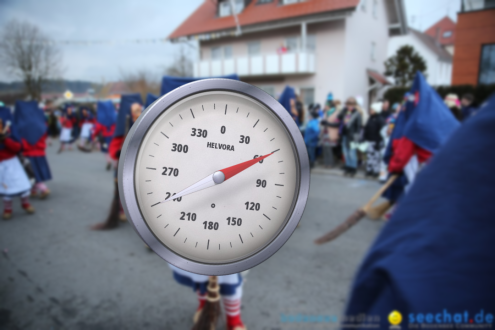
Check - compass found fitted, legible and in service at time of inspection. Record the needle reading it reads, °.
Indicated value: 60 °
